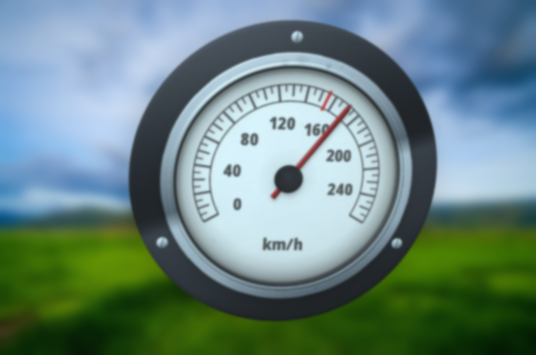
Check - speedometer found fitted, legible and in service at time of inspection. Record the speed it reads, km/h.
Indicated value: 170 km/h
